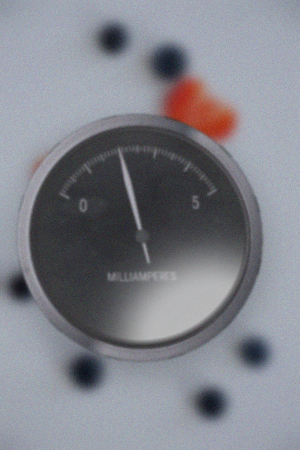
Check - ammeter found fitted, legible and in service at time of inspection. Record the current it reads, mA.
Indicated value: 2 mA
